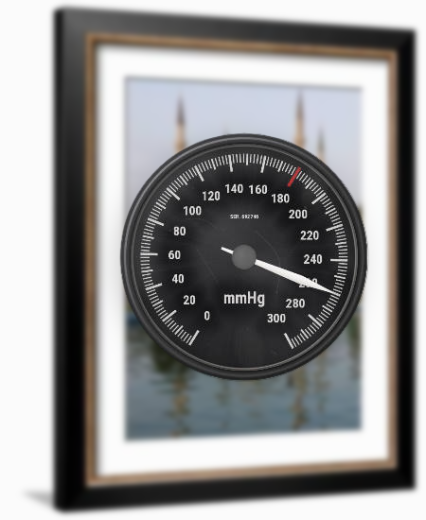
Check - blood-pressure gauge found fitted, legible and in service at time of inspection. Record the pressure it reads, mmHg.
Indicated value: 260 mmHg
